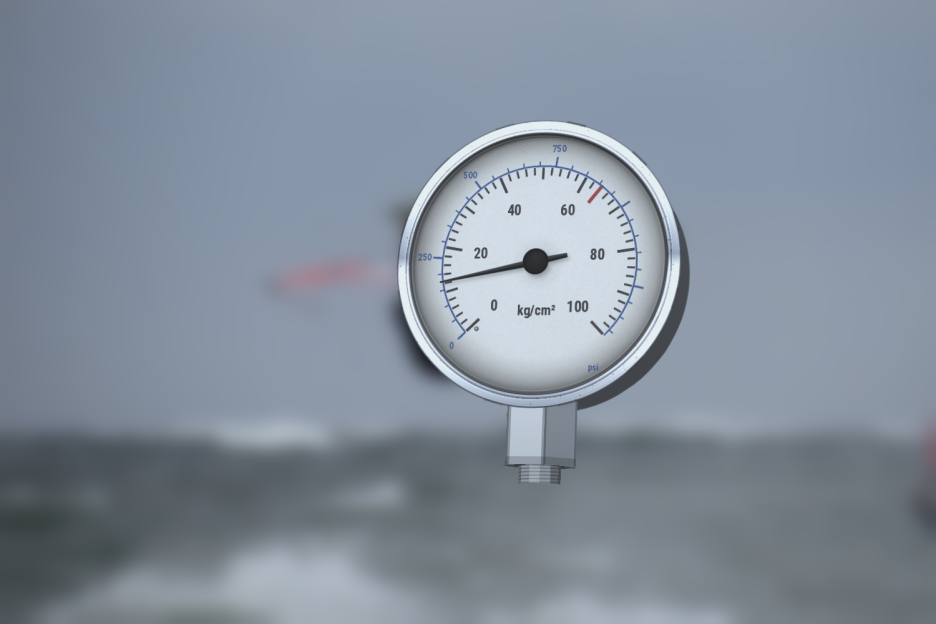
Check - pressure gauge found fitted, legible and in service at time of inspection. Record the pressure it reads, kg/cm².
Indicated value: 12 kg/cm²
